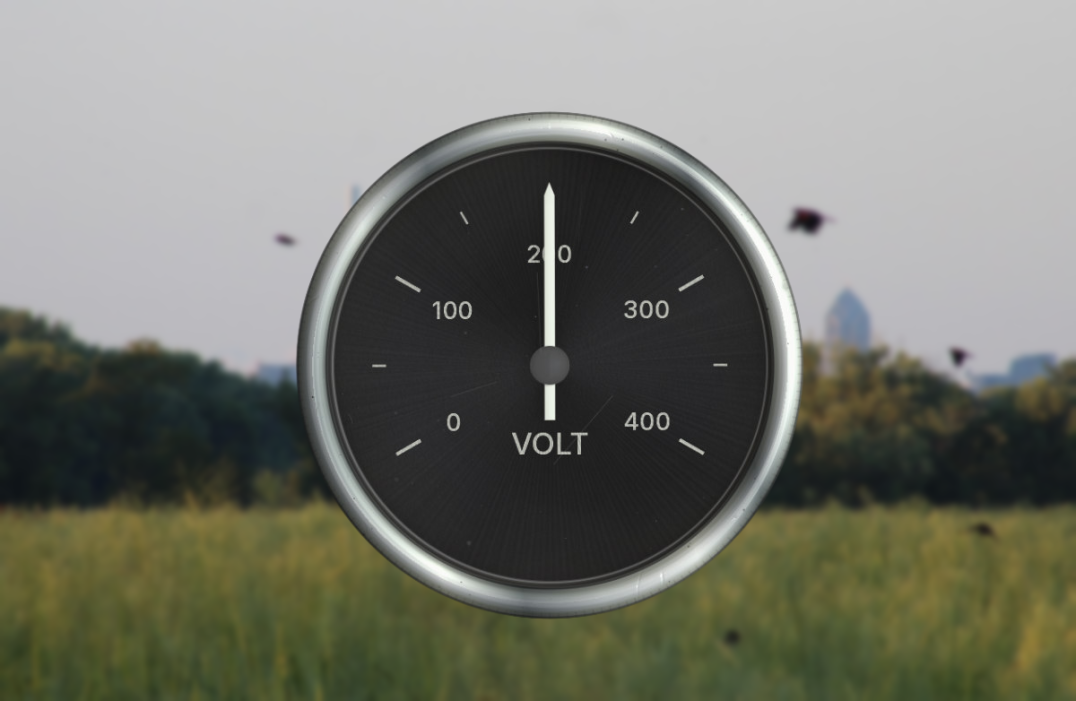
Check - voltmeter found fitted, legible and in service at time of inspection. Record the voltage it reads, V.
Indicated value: 200 V
